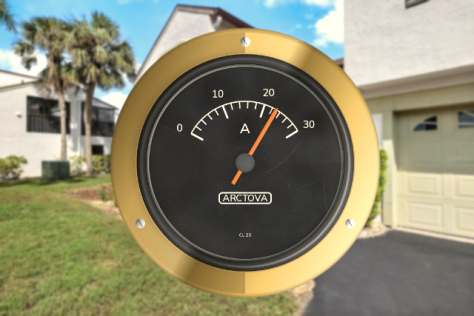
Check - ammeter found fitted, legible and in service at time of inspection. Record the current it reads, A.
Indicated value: 23 A
